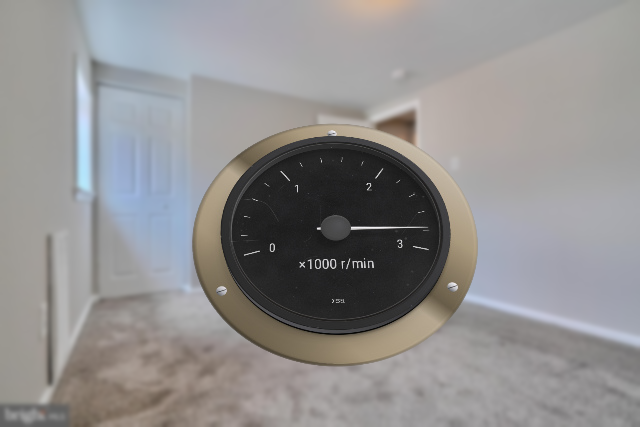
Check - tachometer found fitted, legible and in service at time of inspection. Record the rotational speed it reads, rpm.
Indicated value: 2800 rpm
